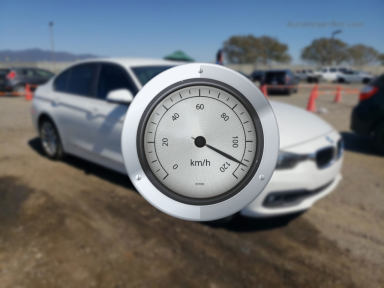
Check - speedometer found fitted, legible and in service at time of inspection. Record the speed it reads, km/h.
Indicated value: 112.5 km/h
